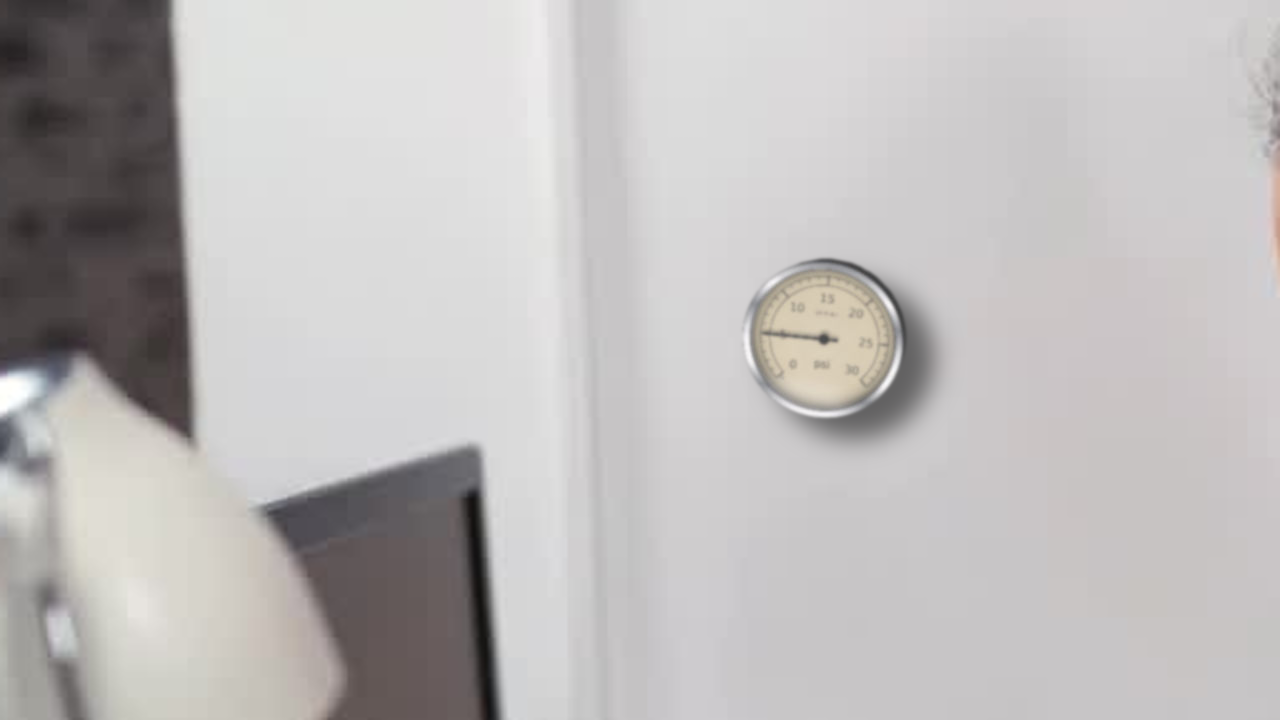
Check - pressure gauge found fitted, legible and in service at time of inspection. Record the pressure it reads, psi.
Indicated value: 5 psi
